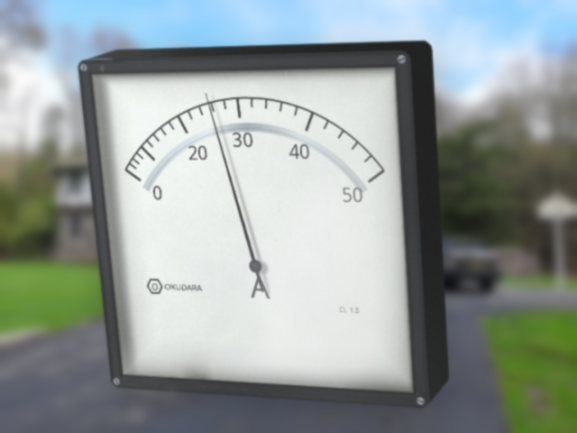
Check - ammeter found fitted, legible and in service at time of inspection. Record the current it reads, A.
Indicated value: 26 A
